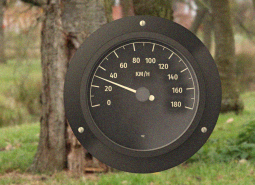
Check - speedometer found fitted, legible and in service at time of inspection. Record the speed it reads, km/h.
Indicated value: 30 km/h
